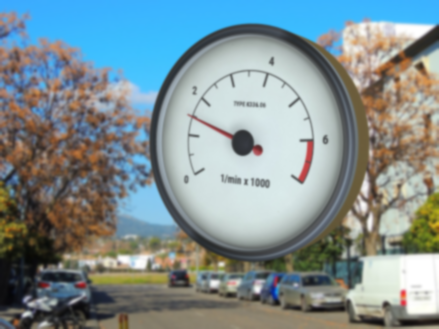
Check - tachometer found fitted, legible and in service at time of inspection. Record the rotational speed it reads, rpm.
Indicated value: 1500 rpm
